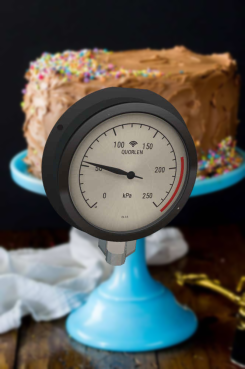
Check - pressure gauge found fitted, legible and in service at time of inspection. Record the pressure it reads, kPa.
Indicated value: 55 kPa
